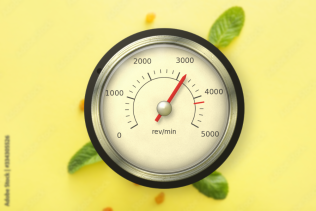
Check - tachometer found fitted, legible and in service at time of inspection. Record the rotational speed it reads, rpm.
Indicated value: 3200 rpm
